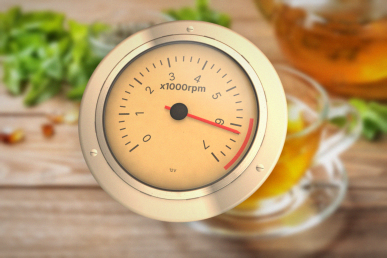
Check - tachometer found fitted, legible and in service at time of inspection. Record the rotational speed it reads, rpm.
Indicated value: 6200 rpm
